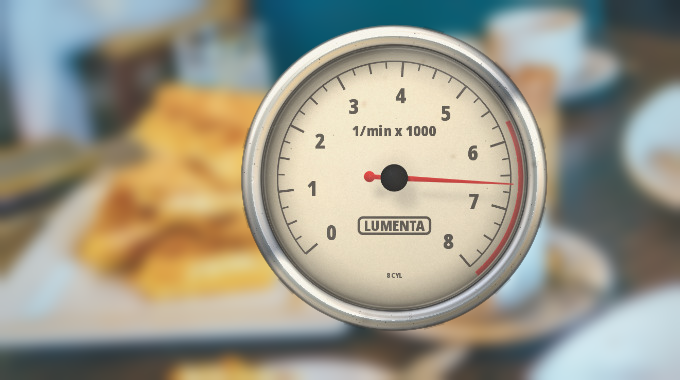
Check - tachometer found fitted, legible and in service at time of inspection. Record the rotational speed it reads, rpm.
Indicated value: 6625 rpm
